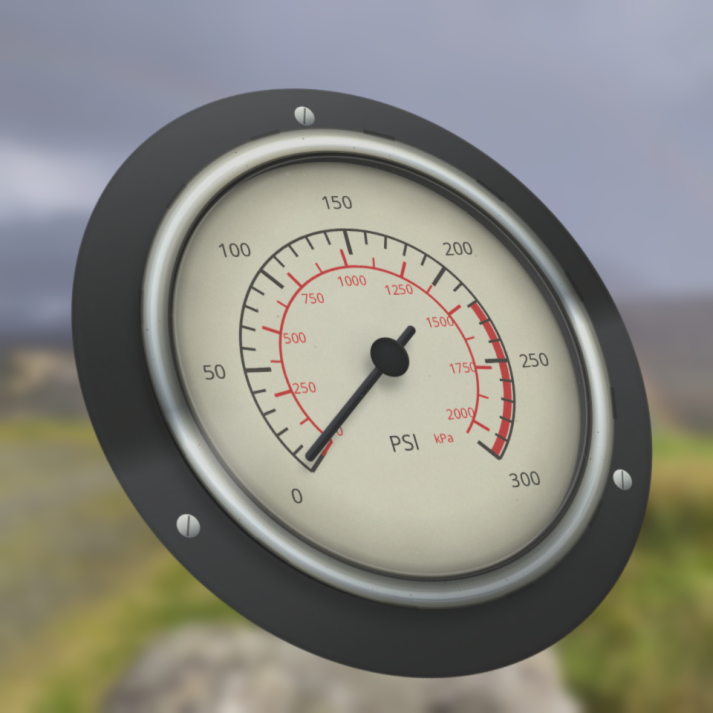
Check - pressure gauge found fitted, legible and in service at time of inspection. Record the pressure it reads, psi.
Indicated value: 5 psi
